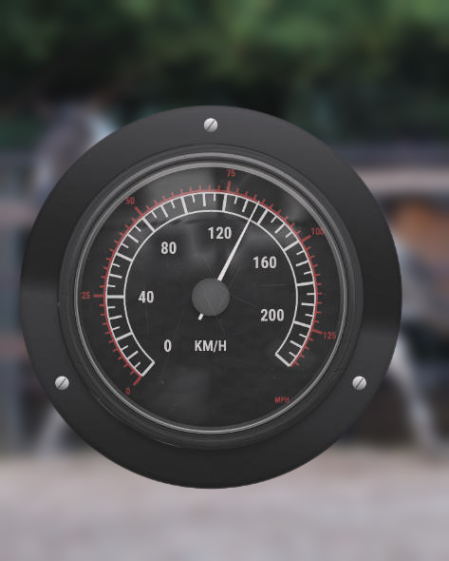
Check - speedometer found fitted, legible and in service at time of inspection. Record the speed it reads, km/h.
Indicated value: 135 km/h
